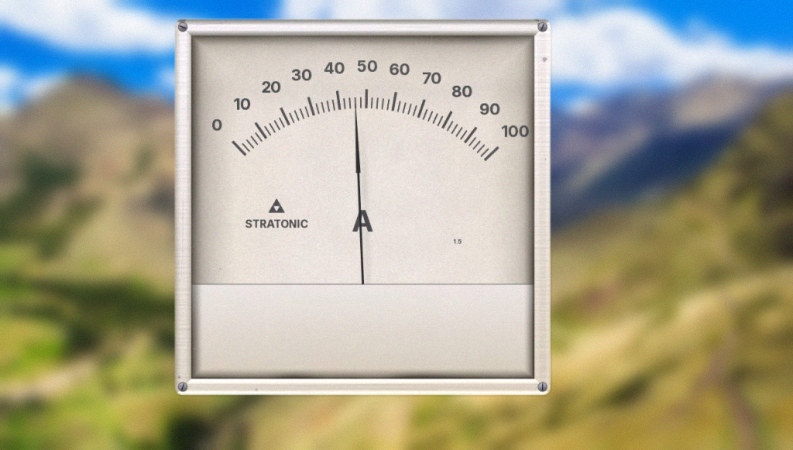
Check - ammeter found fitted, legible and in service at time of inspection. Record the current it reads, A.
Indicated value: 46 A
